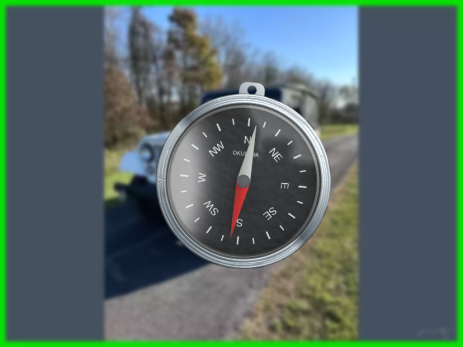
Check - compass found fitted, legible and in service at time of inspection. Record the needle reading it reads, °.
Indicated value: 187.5 °
